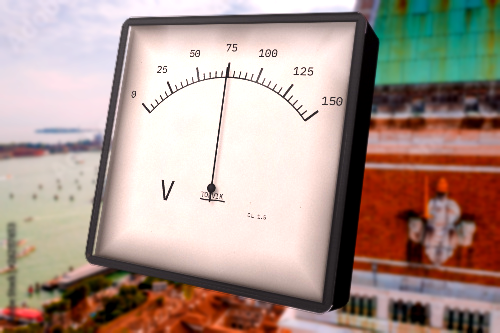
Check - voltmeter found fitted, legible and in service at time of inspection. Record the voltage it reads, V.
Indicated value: 75 V
